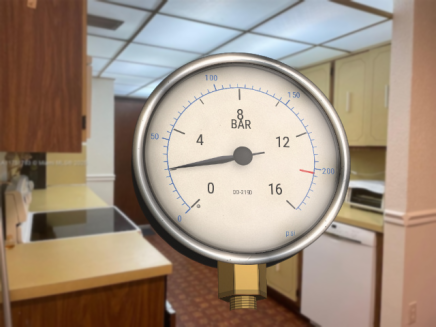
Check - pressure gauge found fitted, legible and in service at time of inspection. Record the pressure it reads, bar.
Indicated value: 2 bar
